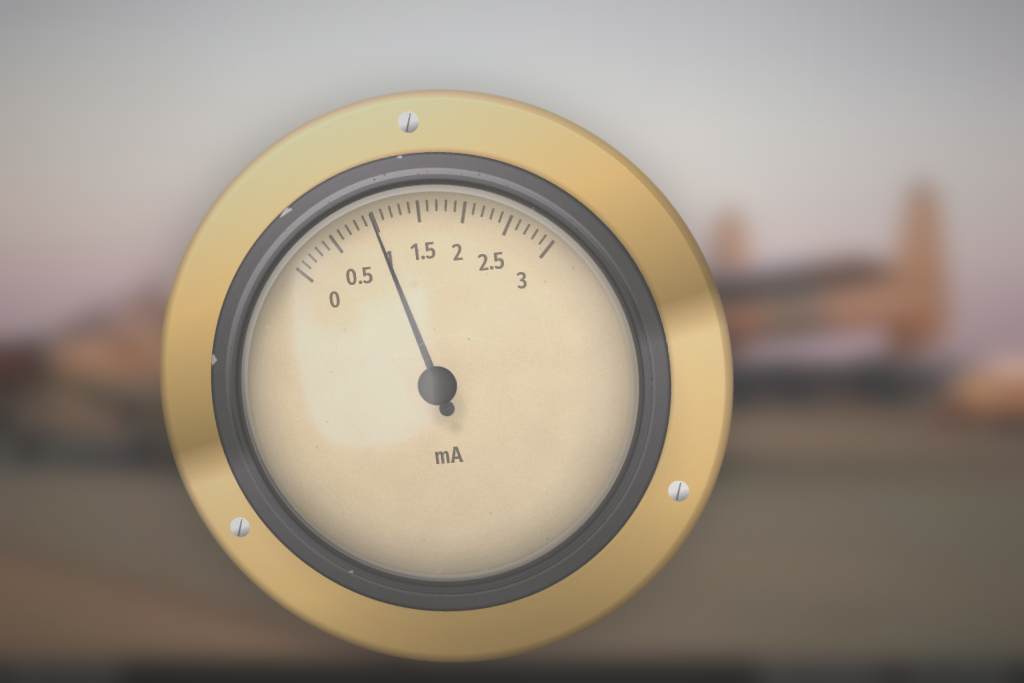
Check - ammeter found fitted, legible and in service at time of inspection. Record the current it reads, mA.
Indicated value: 1 mA
